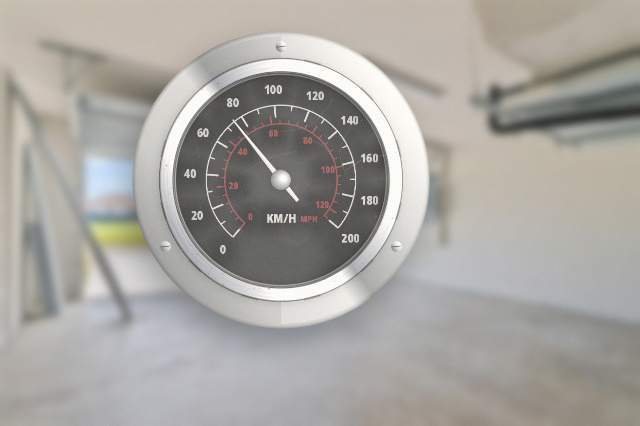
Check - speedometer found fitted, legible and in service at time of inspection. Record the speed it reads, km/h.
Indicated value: 75 km/h
